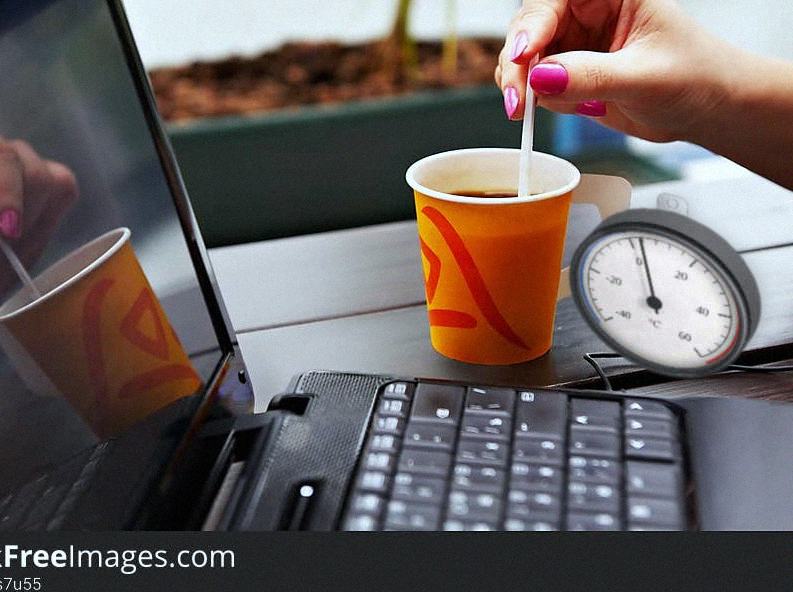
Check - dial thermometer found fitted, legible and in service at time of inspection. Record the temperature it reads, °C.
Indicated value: 4 °C
